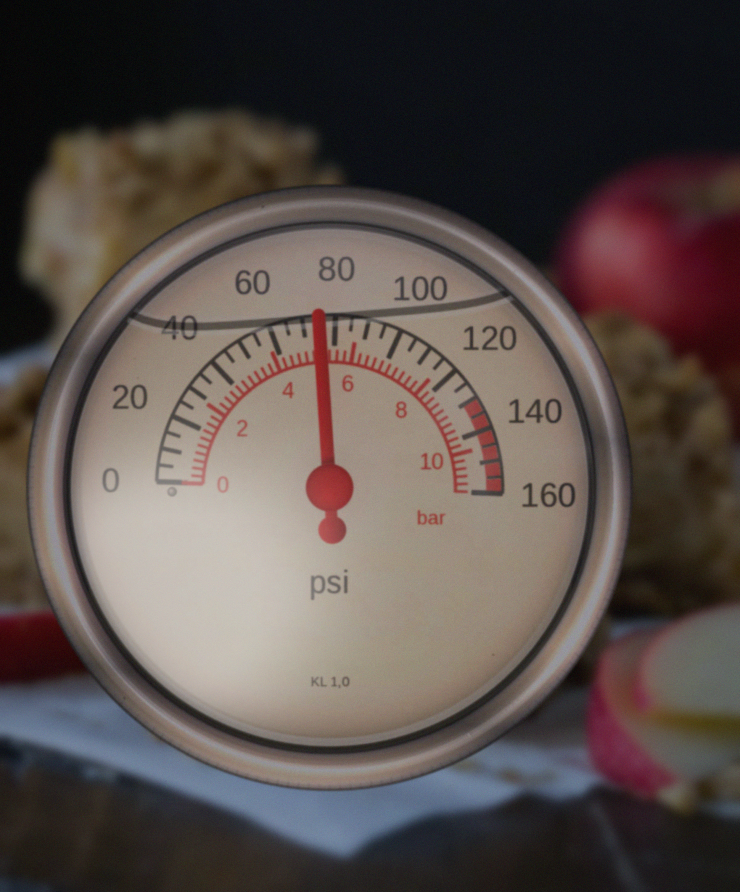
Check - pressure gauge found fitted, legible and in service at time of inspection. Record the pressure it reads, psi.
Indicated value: 75 psi
